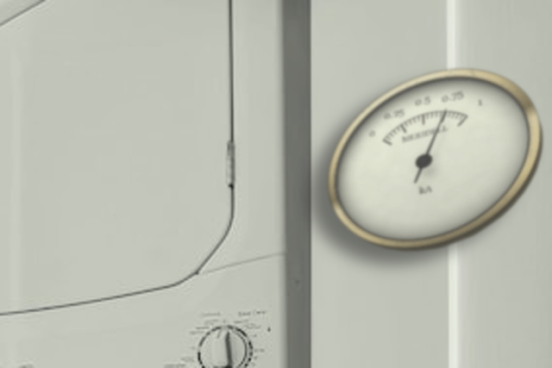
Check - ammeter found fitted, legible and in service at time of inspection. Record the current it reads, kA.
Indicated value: 0.75 kA
